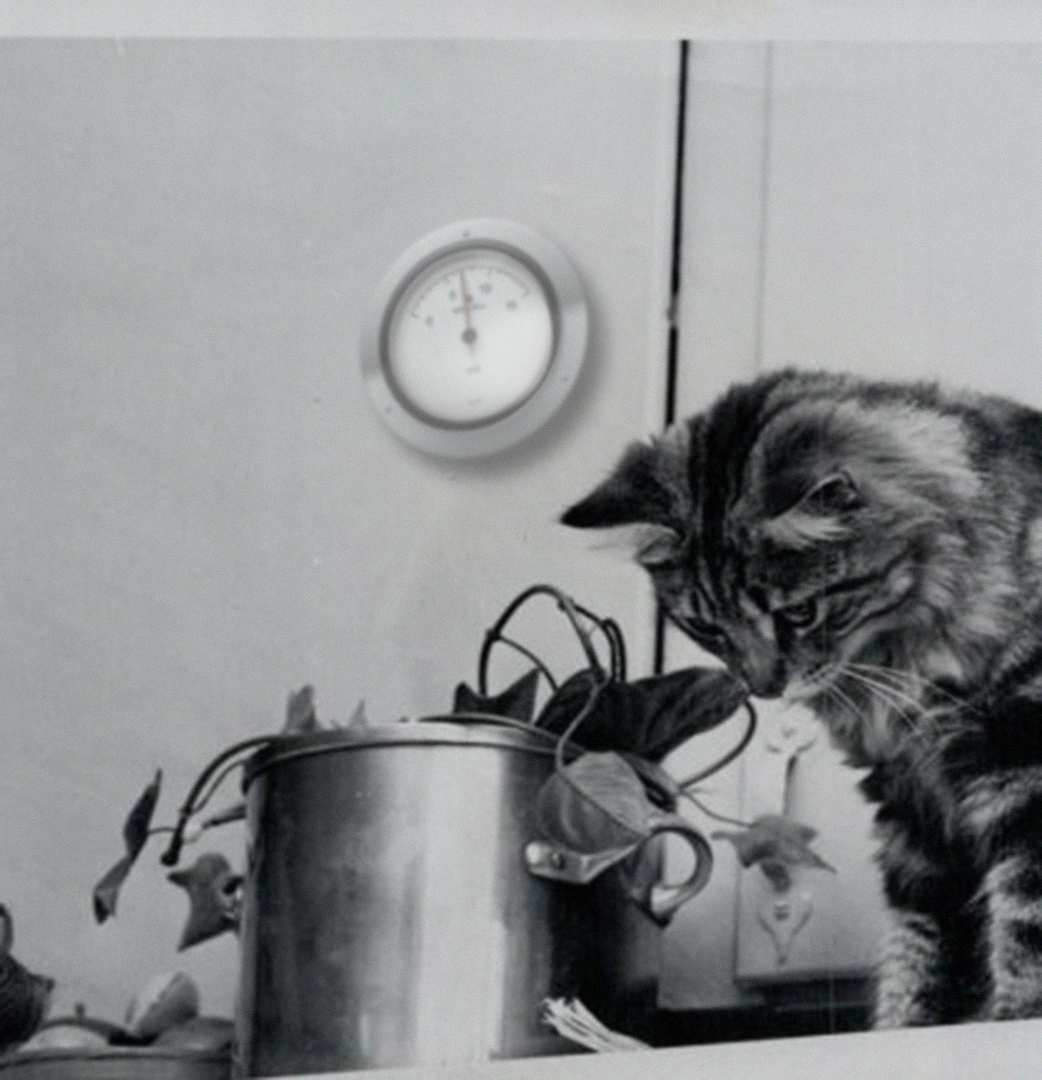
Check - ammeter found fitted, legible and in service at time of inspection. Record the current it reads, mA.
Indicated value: 7 mA
